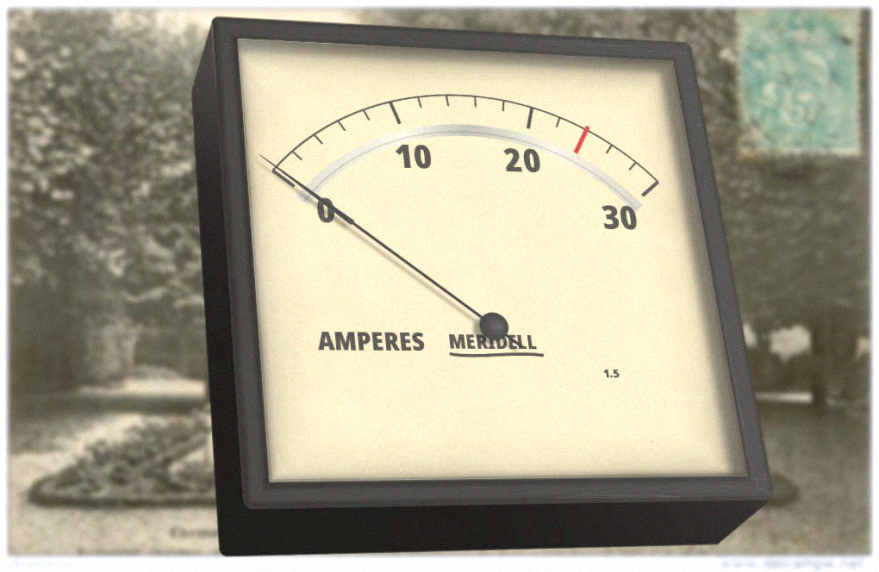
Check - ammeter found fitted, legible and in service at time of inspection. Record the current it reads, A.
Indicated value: 0 A
